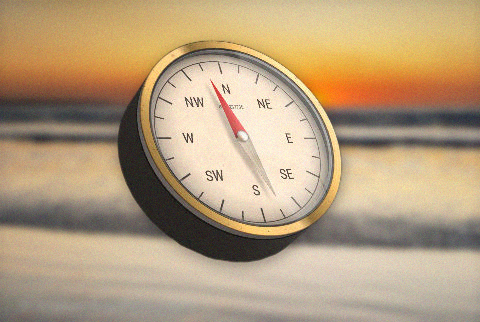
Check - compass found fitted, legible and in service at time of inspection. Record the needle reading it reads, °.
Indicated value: 345 °
